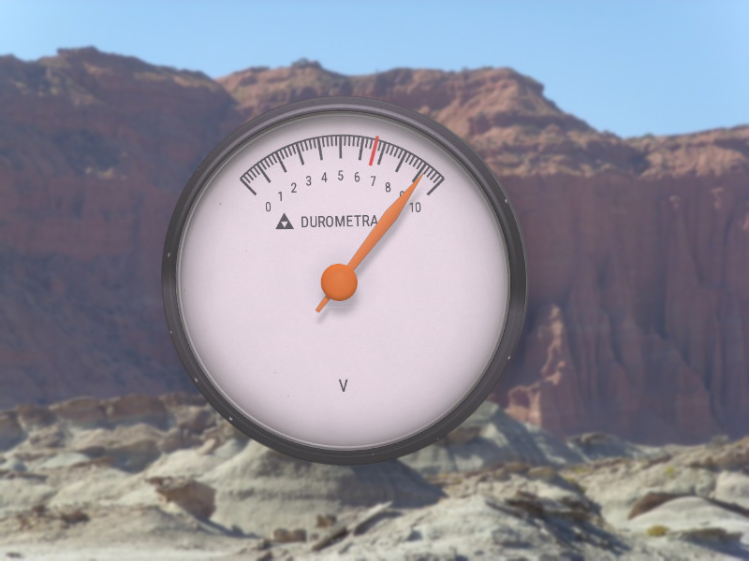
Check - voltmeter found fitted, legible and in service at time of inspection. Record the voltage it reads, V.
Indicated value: 9.2 V
